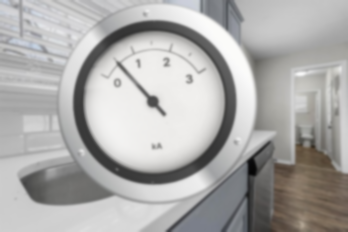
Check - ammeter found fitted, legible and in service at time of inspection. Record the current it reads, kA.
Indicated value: 0.5 kA
